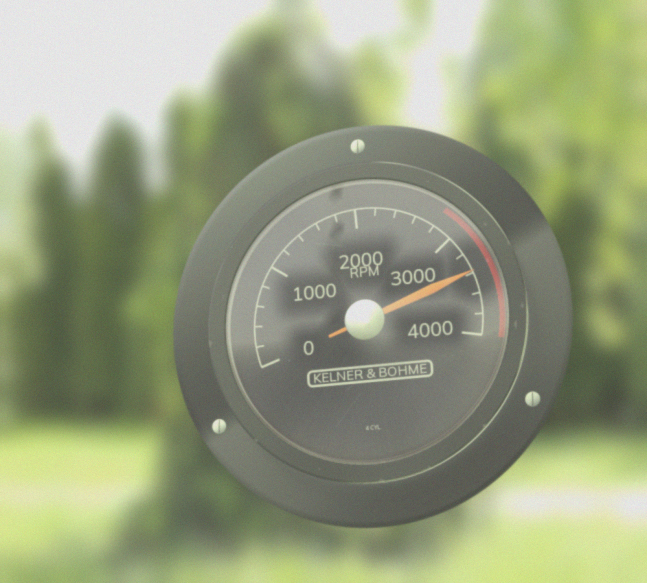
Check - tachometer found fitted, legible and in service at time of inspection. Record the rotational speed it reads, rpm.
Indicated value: 3400 rpm
